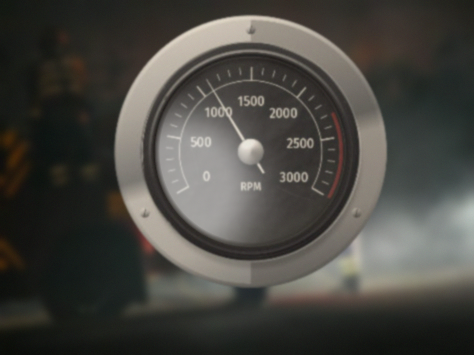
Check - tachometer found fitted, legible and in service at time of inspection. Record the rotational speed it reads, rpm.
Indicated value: 1100 rpm
